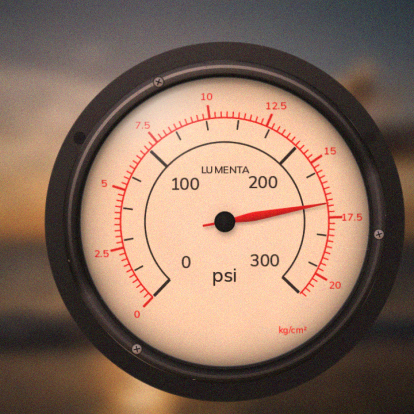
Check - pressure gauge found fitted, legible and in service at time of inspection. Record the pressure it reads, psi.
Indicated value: 240 psi
